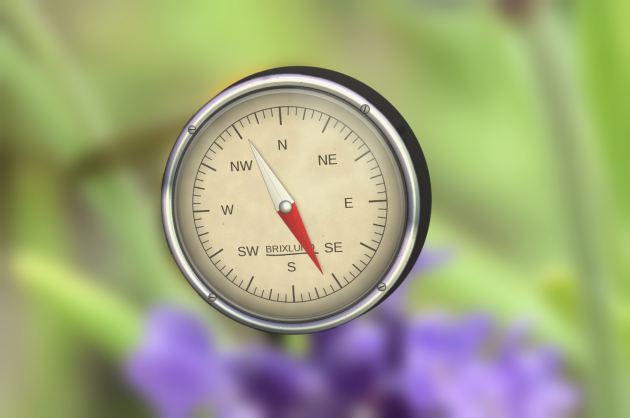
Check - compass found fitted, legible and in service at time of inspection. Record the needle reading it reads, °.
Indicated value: 155 °
